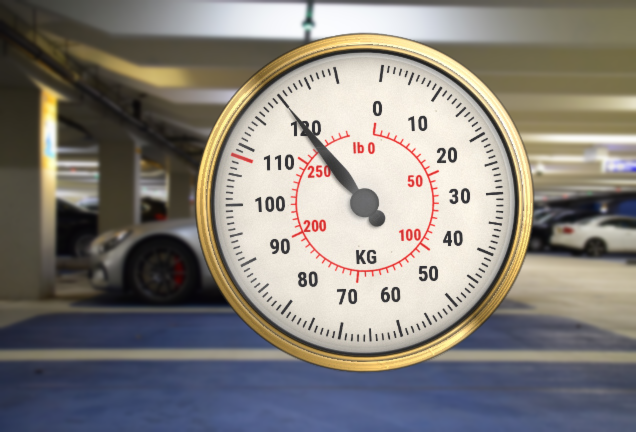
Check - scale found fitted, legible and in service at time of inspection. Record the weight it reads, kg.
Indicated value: 120 kg
